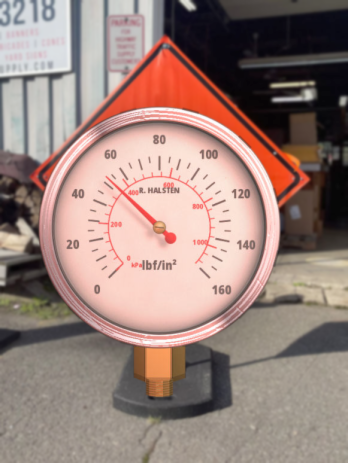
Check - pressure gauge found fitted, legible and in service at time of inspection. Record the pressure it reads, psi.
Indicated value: 52.5 psi
